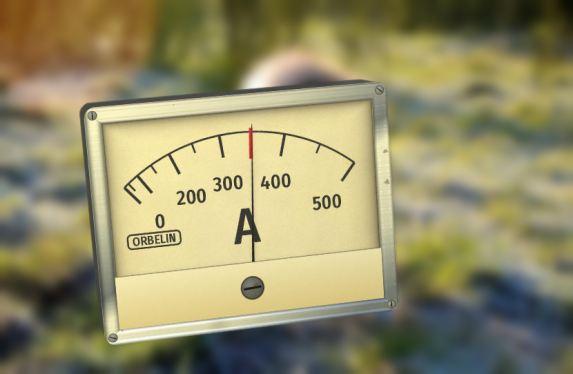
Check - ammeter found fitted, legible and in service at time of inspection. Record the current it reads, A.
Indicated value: 350 A
